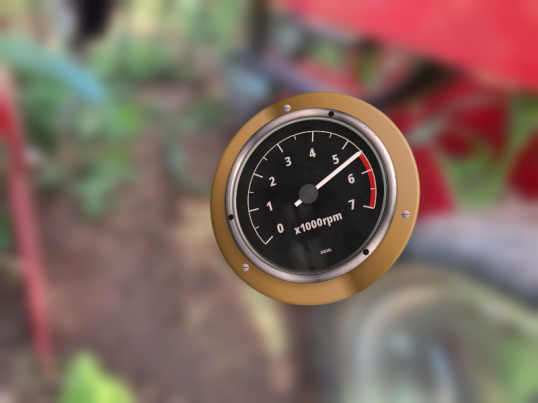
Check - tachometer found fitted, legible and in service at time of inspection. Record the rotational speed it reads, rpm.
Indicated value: 5500 rpm
